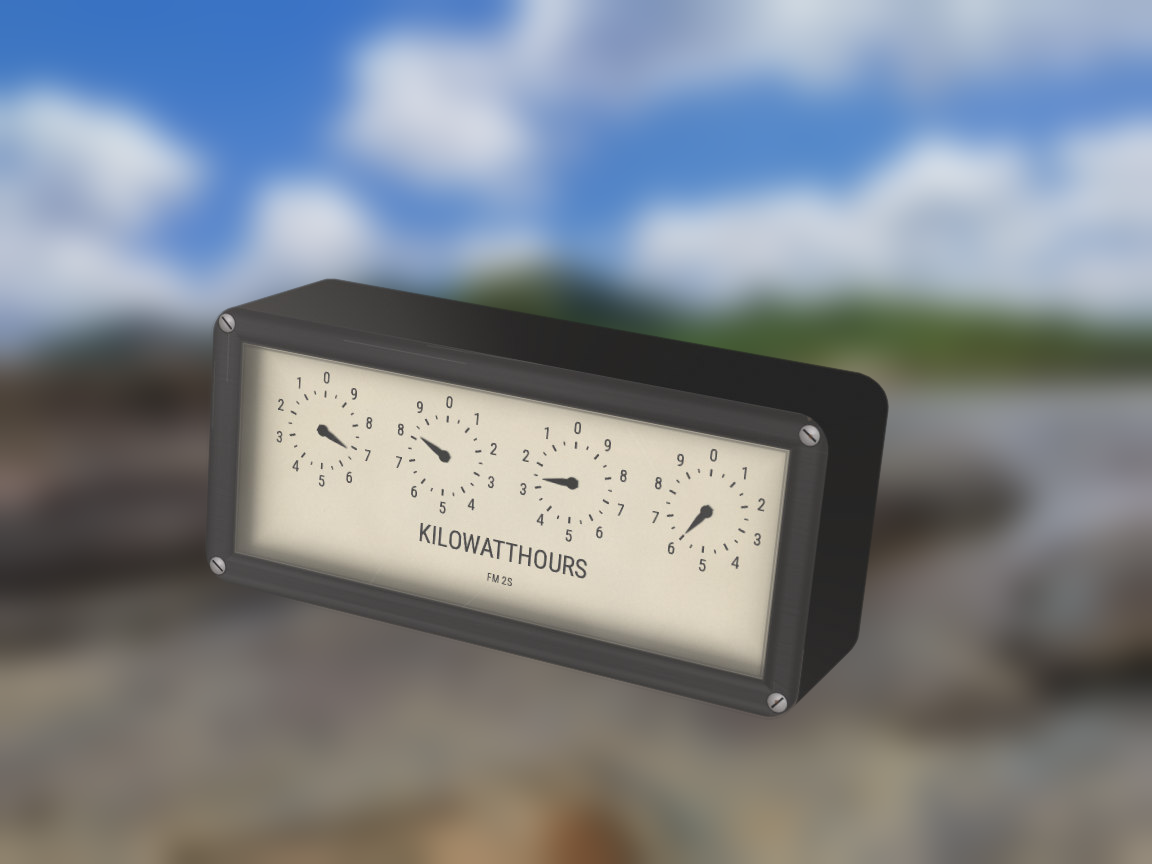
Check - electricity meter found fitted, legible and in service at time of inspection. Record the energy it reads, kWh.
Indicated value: 6826 kWh
